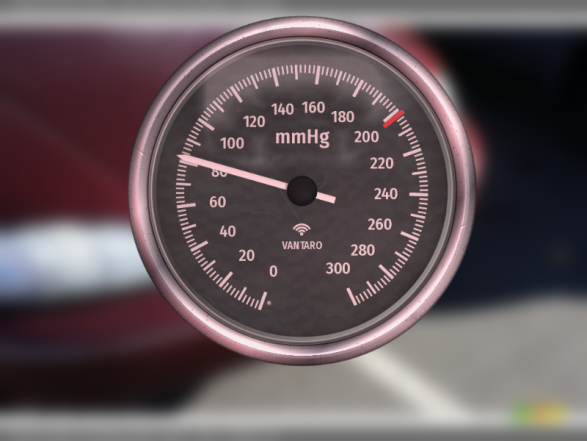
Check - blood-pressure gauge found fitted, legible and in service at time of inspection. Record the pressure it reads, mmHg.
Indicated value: 82 mmHg
